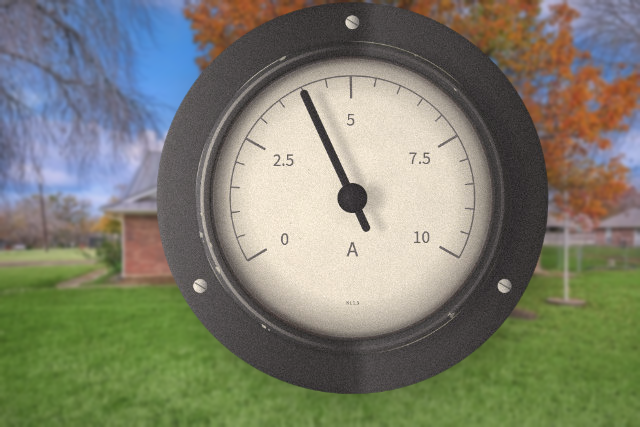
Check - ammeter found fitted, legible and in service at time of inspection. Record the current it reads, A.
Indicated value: 4 A
